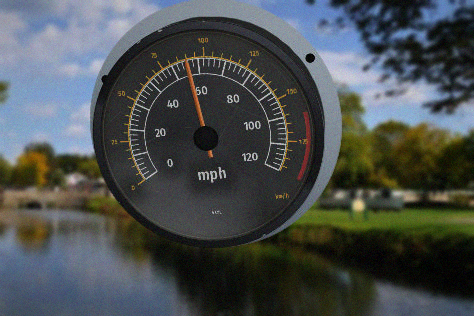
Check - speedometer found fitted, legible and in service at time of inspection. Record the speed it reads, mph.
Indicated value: 56 mph
